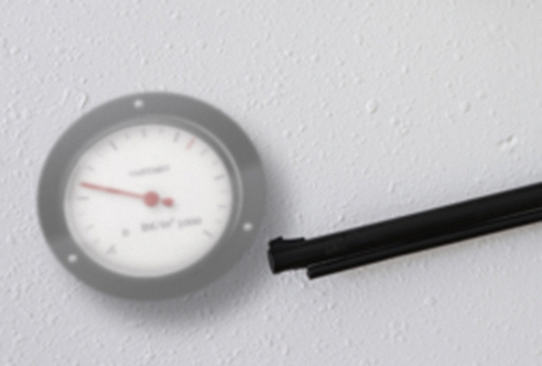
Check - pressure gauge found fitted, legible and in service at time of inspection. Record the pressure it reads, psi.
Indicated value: 250 psi
